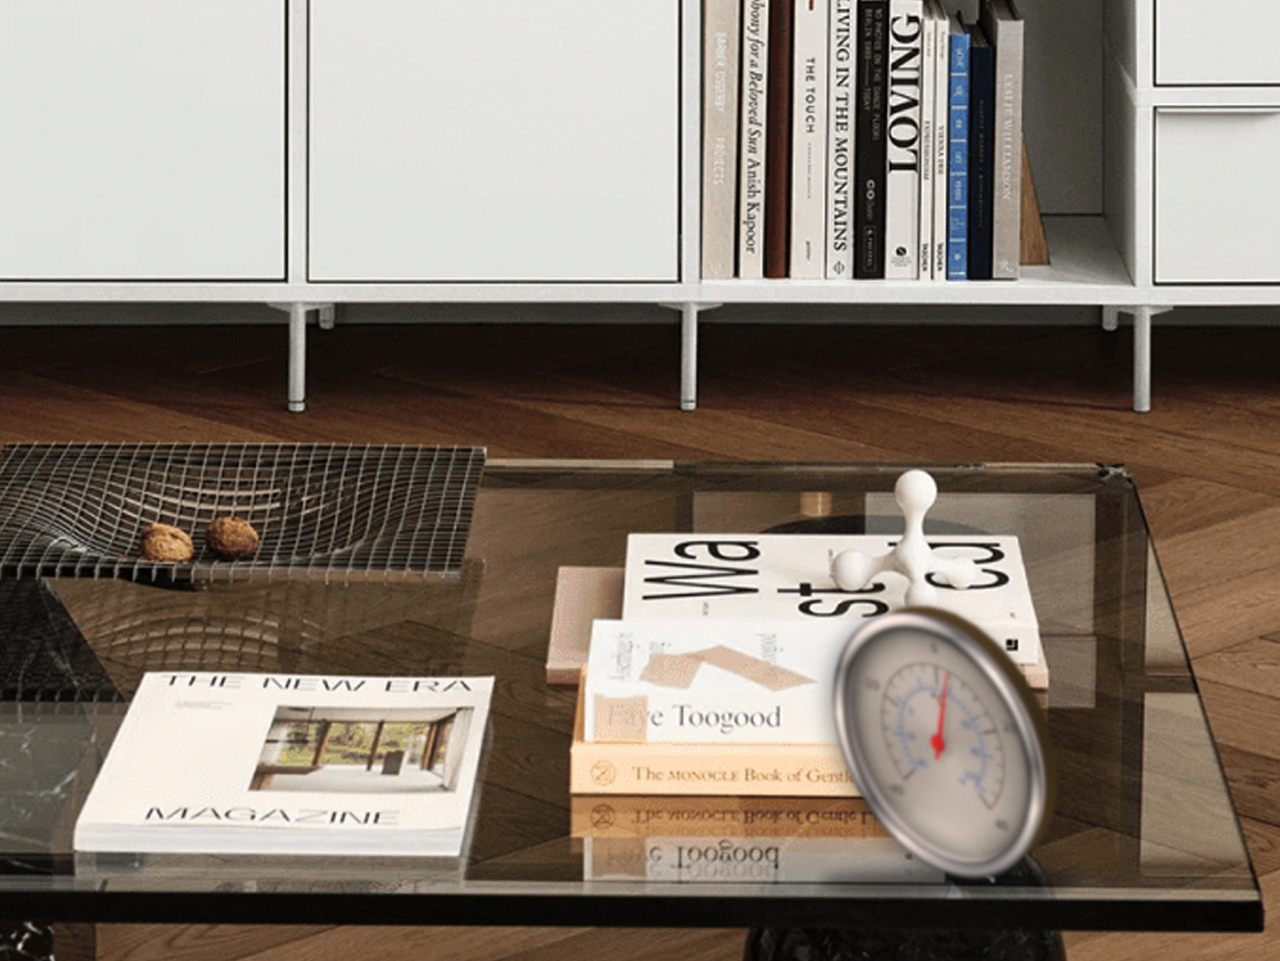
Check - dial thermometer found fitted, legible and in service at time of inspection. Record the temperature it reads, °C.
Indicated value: 4 °C
